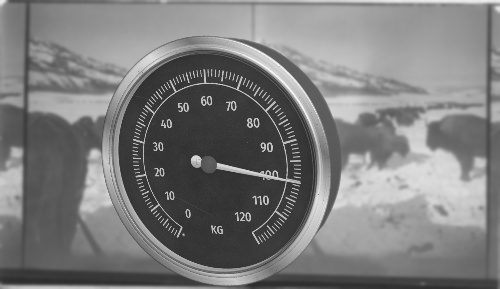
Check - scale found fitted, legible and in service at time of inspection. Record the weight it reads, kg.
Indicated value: 100 kg
